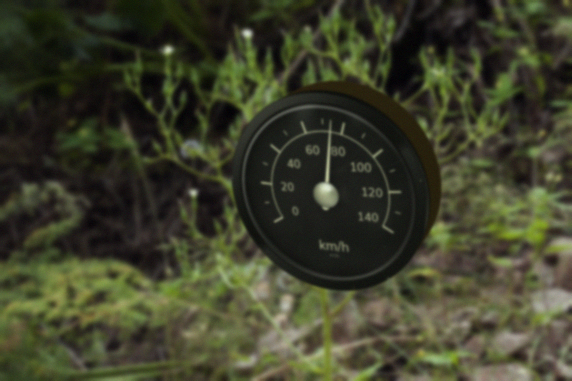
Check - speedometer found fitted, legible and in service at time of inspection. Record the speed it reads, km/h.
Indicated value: 75 km/h
